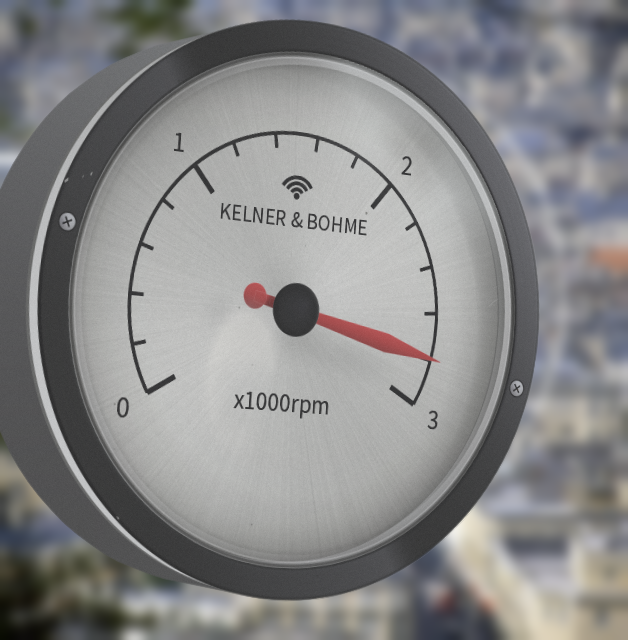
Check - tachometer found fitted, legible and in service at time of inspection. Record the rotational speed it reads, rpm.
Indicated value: 2800 rpm
